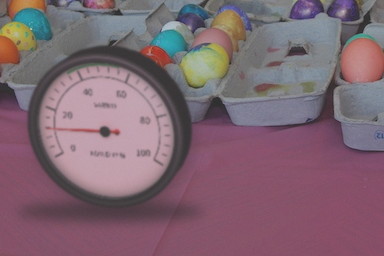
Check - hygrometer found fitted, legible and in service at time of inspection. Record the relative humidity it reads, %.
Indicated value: 12 %
